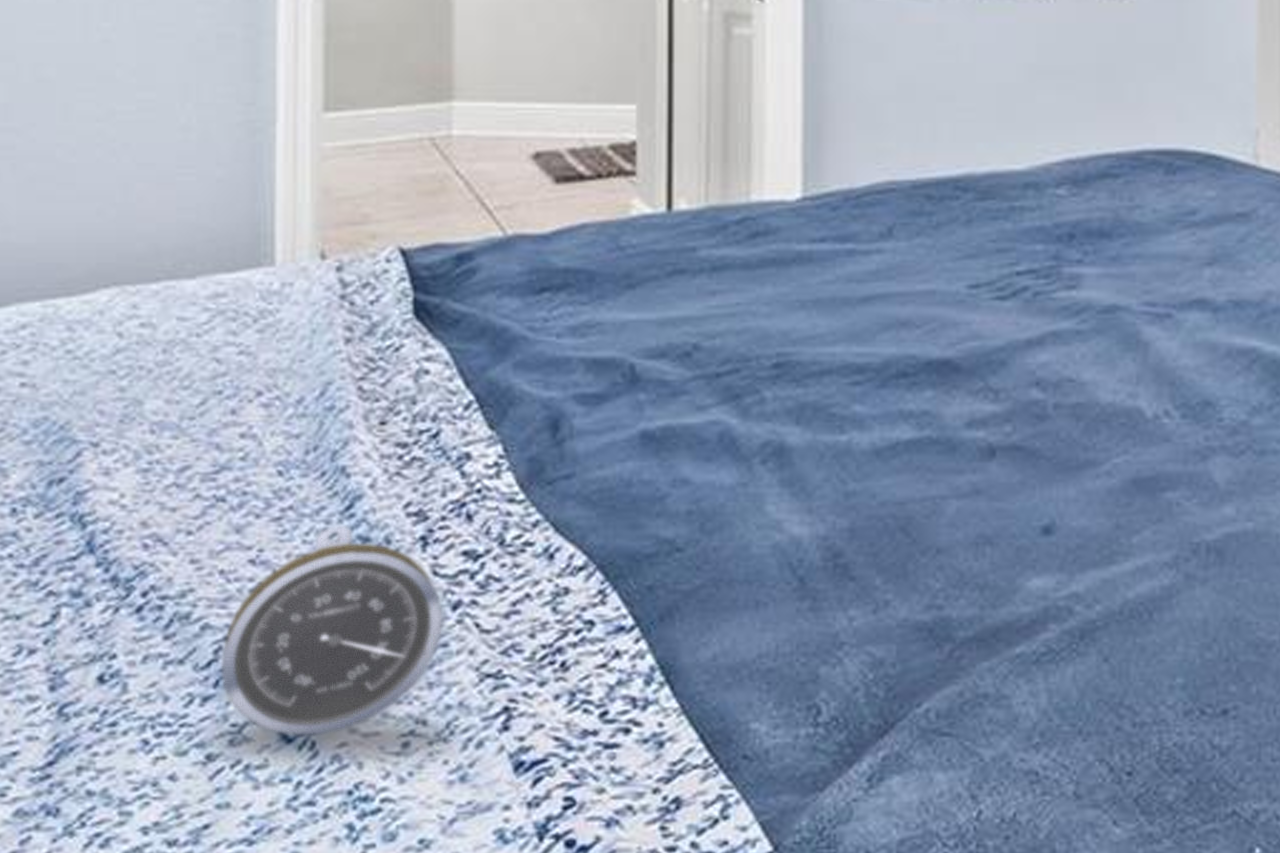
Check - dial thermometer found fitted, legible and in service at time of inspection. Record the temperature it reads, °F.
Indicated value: 100 °F
